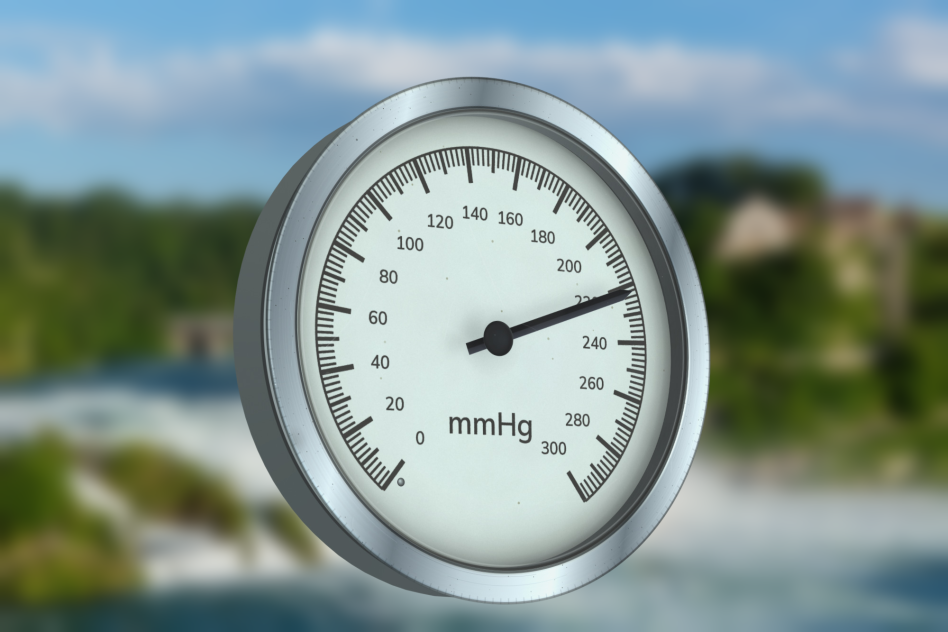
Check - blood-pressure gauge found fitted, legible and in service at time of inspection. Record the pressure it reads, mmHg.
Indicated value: 222 mmHg
